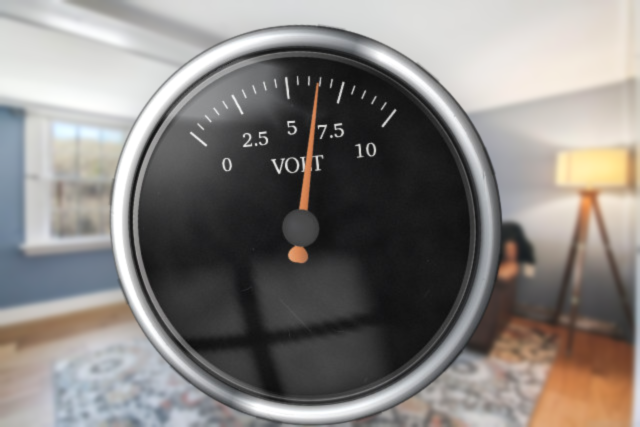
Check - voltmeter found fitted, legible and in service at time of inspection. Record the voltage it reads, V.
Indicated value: 6.5 V
